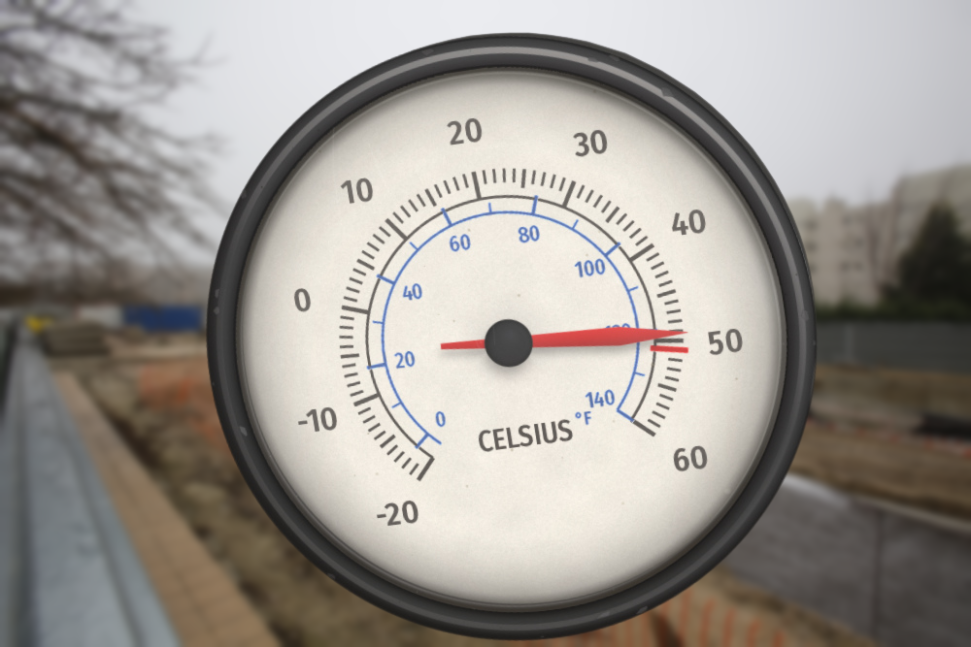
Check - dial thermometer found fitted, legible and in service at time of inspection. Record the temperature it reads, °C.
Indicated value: 49 °C
